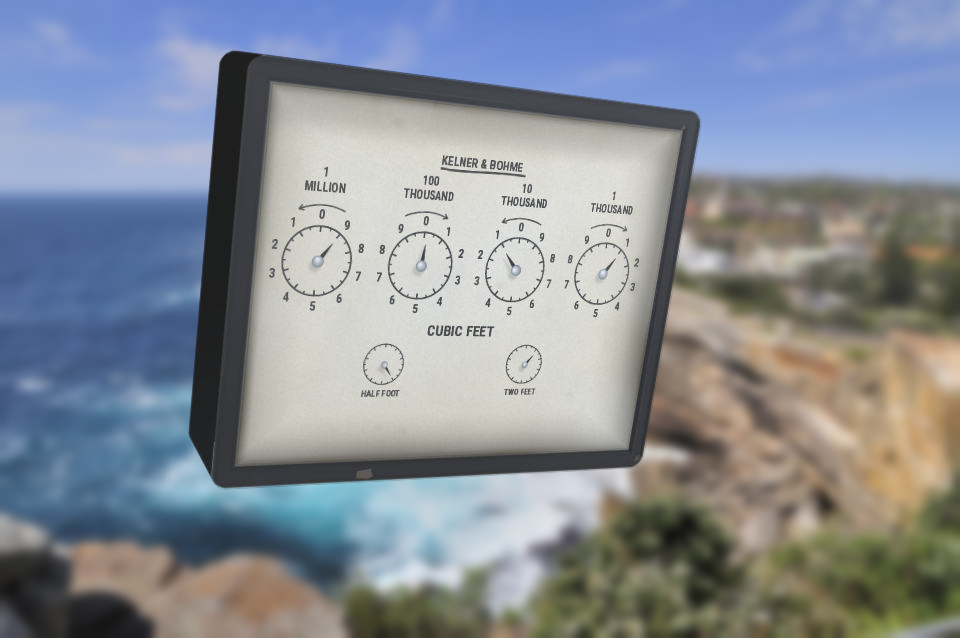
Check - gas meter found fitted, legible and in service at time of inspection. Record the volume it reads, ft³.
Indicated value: 901100 ft³
